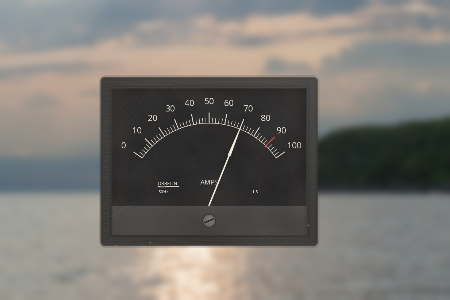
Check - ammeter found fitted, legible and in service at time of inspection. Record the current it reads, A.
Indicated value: 70 A
